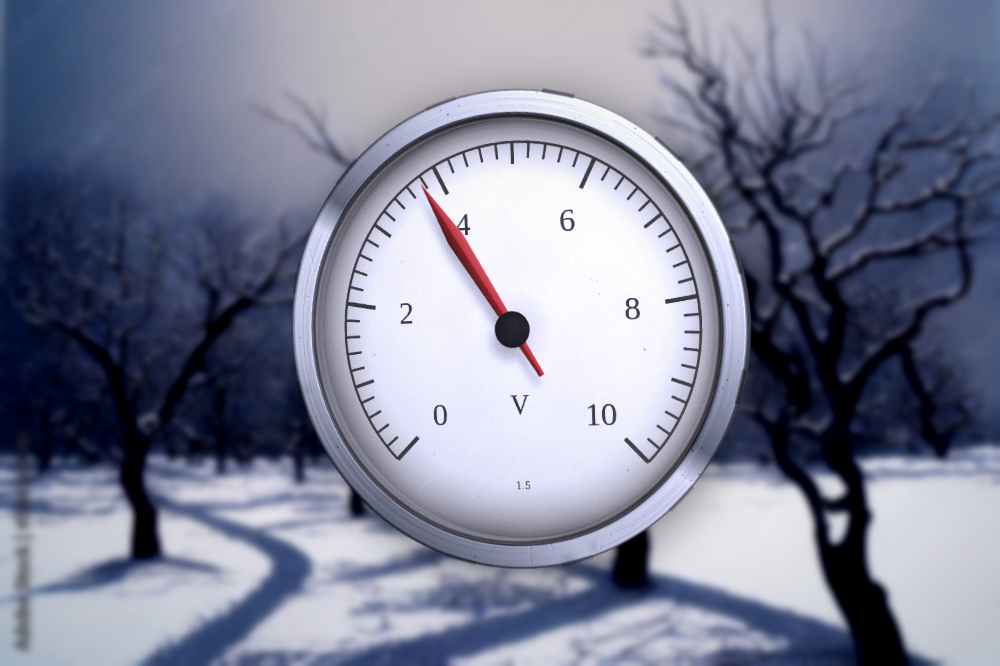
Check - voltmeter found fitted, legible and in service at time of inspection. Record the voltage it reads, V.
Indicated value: 3.8 V
